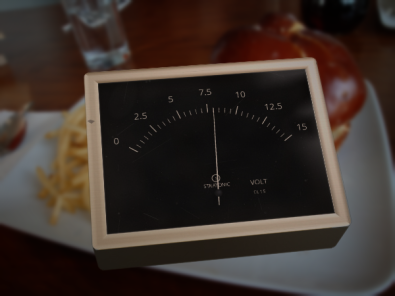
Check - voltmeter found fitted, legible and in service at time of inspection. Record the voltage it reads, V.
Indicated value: 8 V
